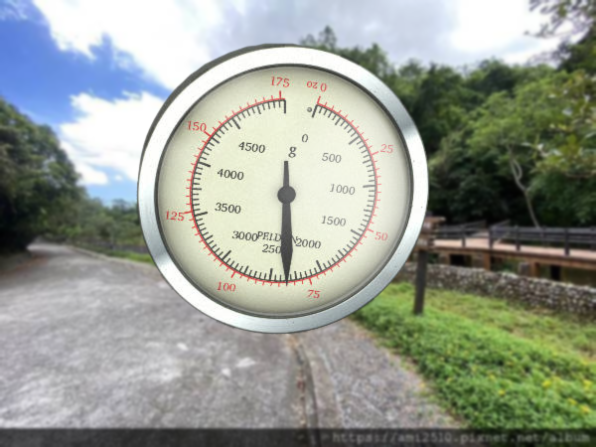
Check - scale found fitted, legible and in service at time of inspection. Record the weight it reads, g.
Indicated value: 2350 g
